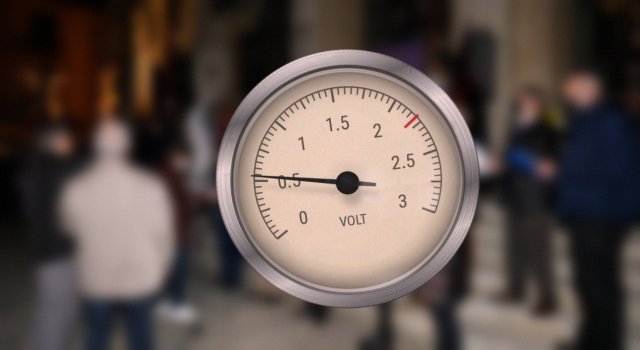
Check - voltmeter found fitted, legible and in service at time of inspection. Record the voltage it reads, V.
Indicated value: 0.55 V
